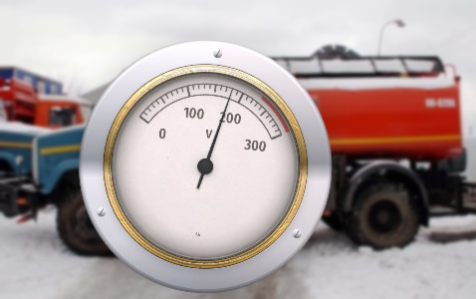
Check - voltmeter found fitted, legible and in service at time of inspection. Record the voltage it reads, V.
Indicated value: 180 V
